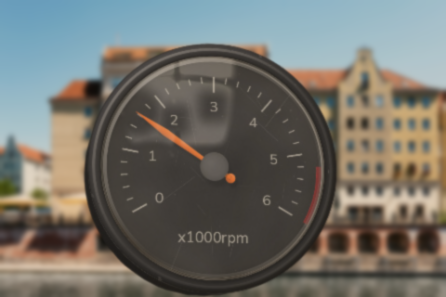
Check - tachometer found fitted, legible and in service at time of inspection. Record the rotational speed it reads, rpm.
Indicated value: 1600 rpm
